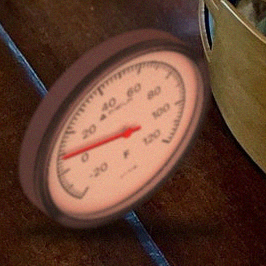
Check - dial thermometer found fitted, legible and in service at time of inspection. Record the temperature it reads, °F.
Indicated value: 10 °F
